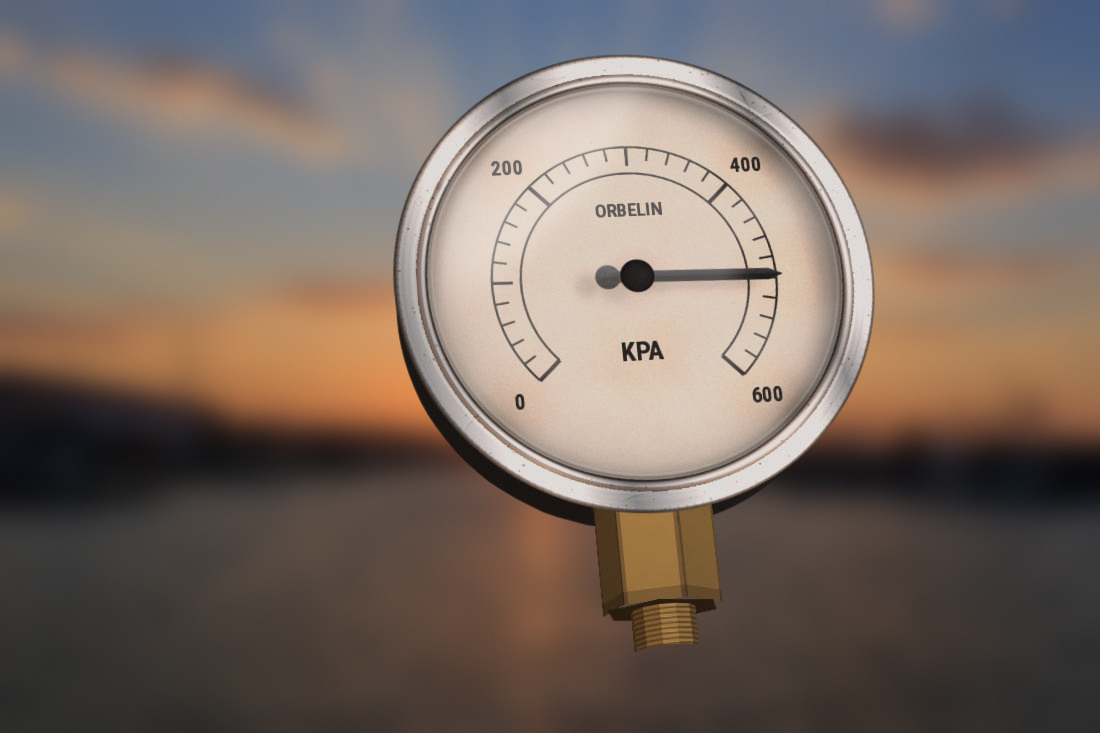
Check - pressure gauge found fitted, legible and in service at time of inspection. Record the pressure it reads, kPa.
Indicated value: 500 kPa
